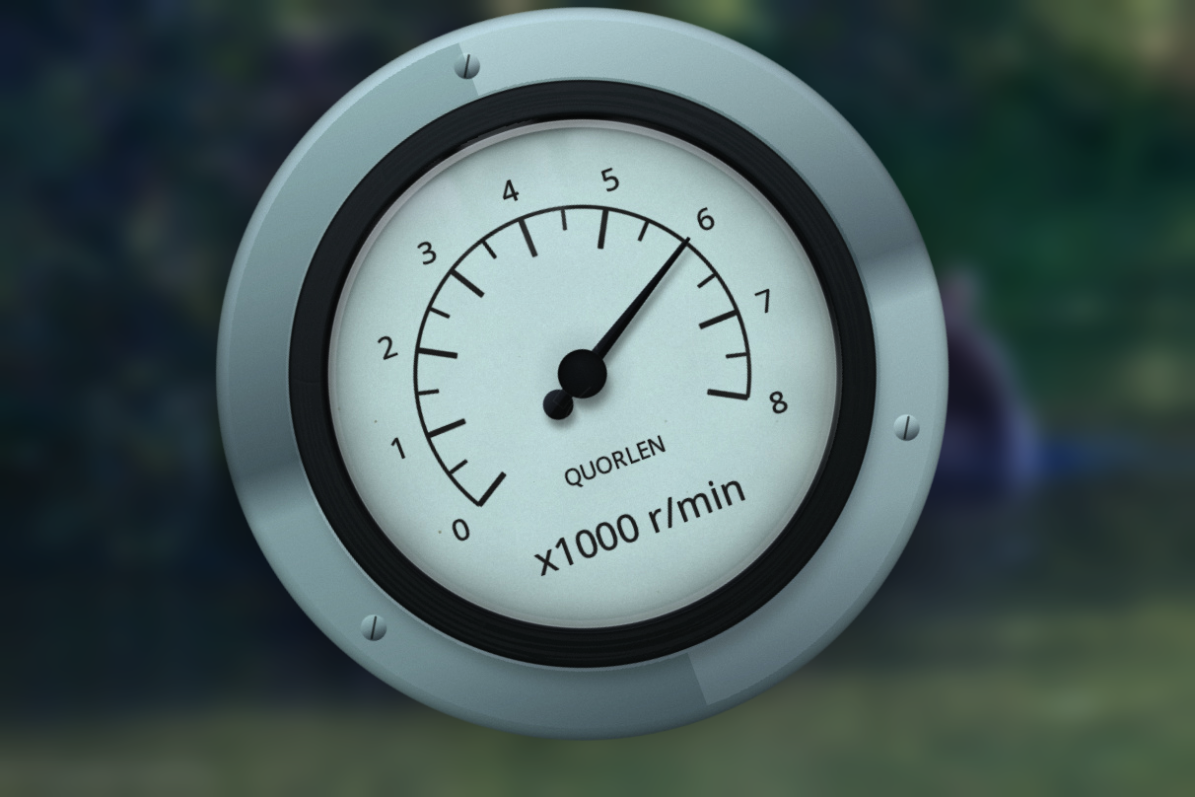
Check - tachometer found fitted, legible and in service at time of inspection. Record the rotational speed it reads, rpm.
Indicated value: 6000 rpm
